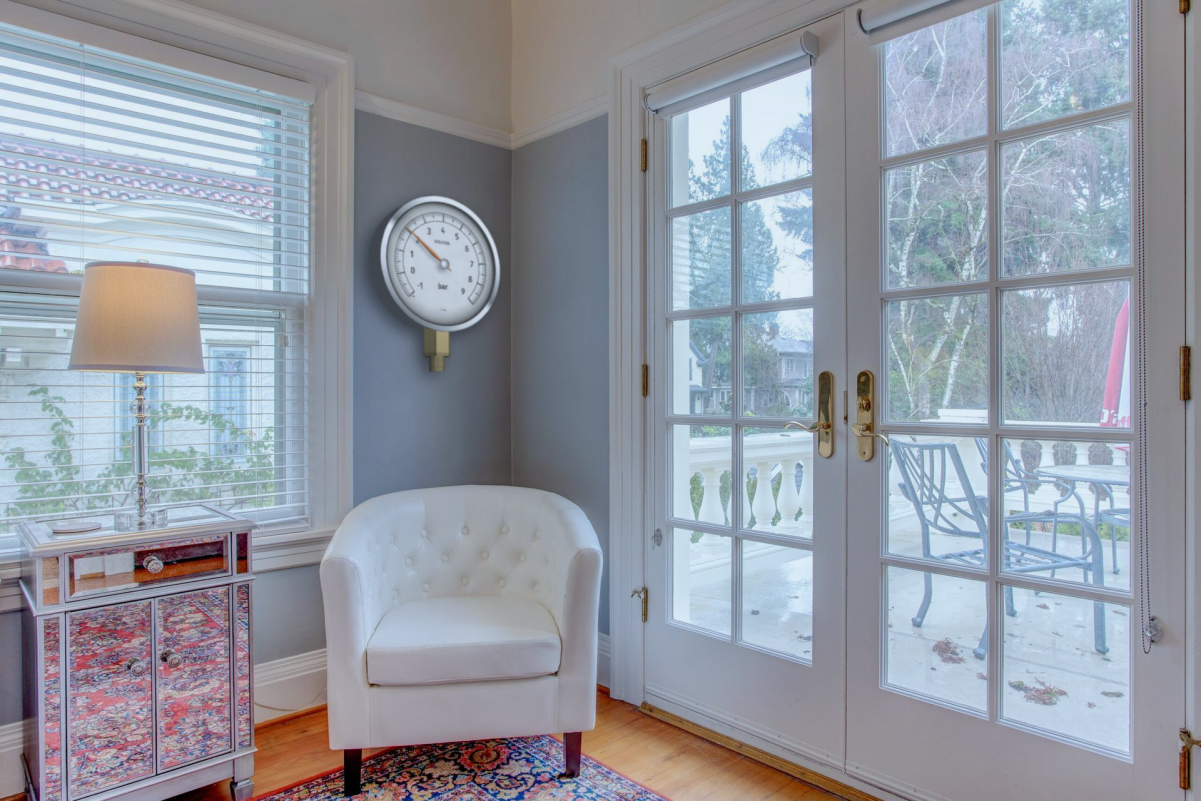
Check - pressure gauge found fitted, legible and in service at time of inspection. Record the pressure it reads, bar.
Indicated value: 2 bar
